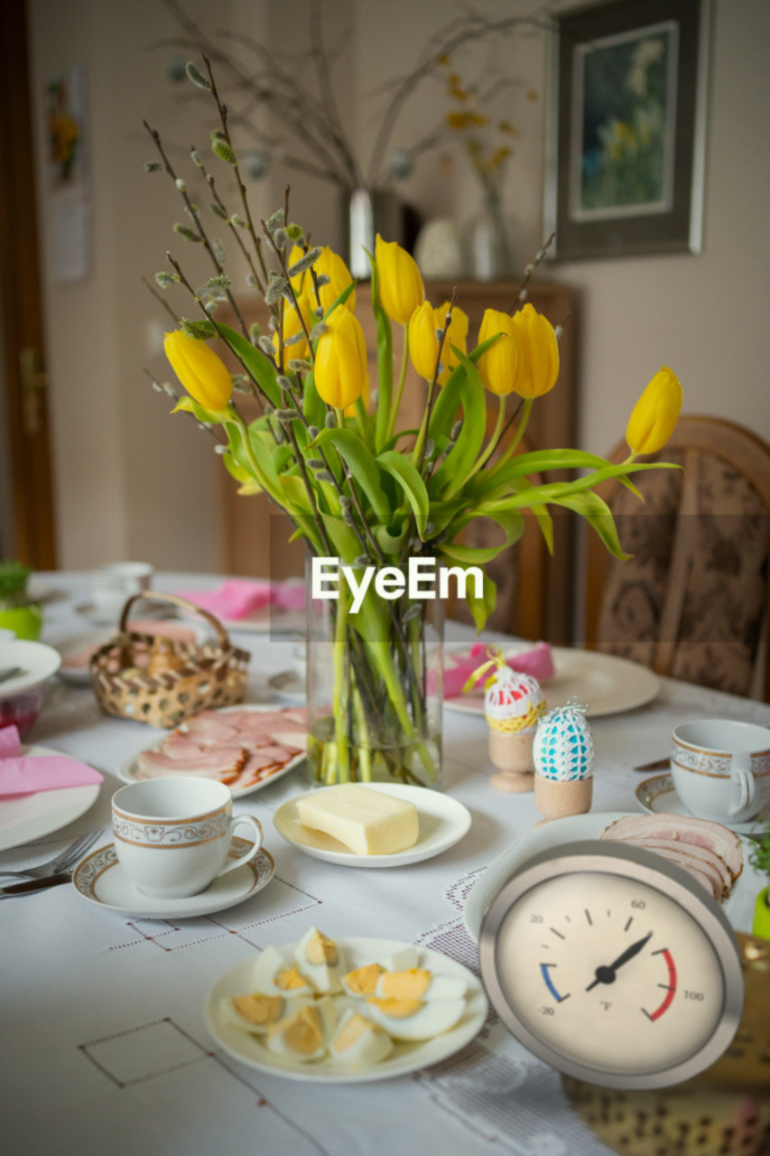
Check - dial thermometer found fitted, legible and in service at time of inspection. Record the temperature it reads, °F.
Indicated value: 70 °F
